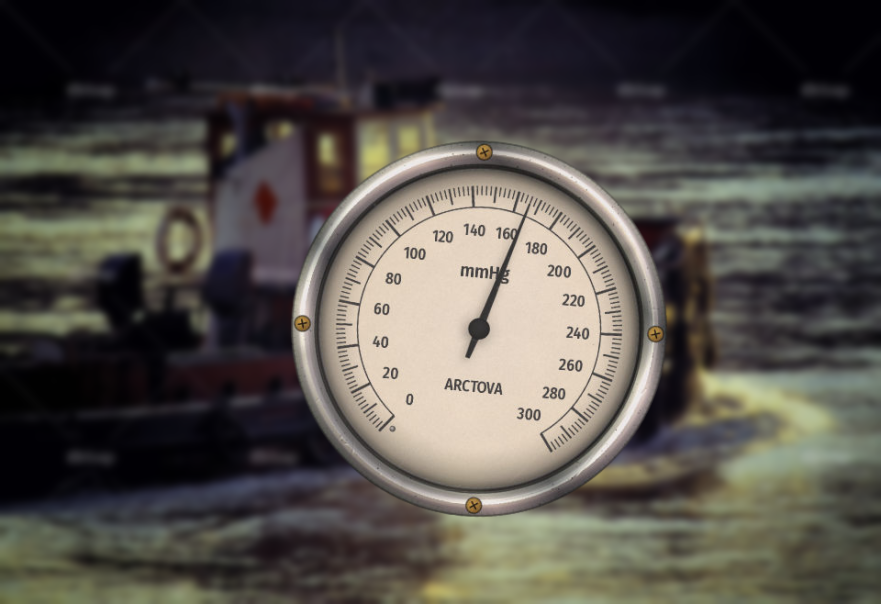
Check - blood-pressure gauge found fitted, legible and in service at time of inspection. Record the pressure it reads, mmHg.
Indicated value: 166 mmHg
